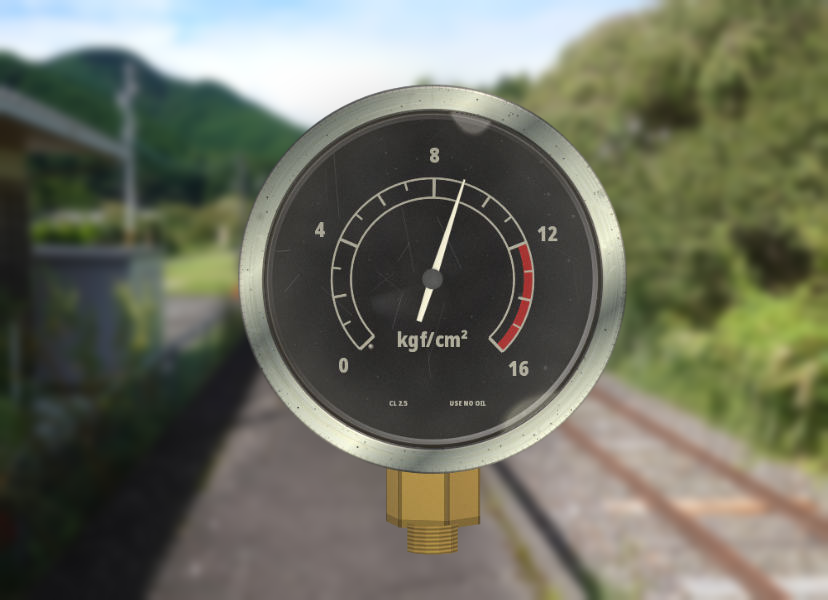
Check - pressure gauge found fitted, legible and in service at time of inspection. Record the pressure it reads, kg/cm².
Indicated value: 9 kg/cm²
